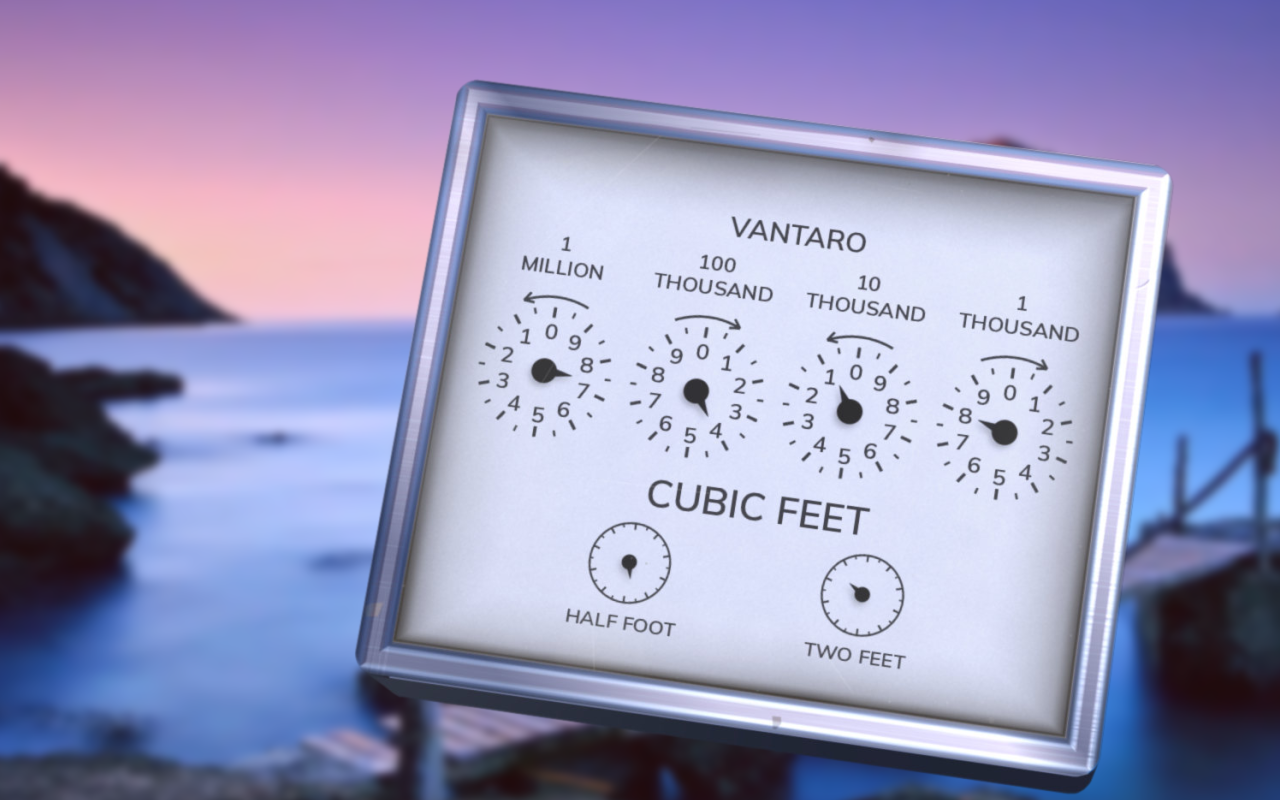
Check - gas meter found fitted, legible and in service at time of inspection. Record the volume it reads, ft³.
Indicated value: 740800 ft³
